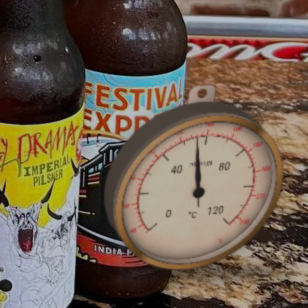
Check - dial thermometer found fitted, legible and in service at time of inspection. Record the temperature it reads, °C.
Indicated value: 55 °C
